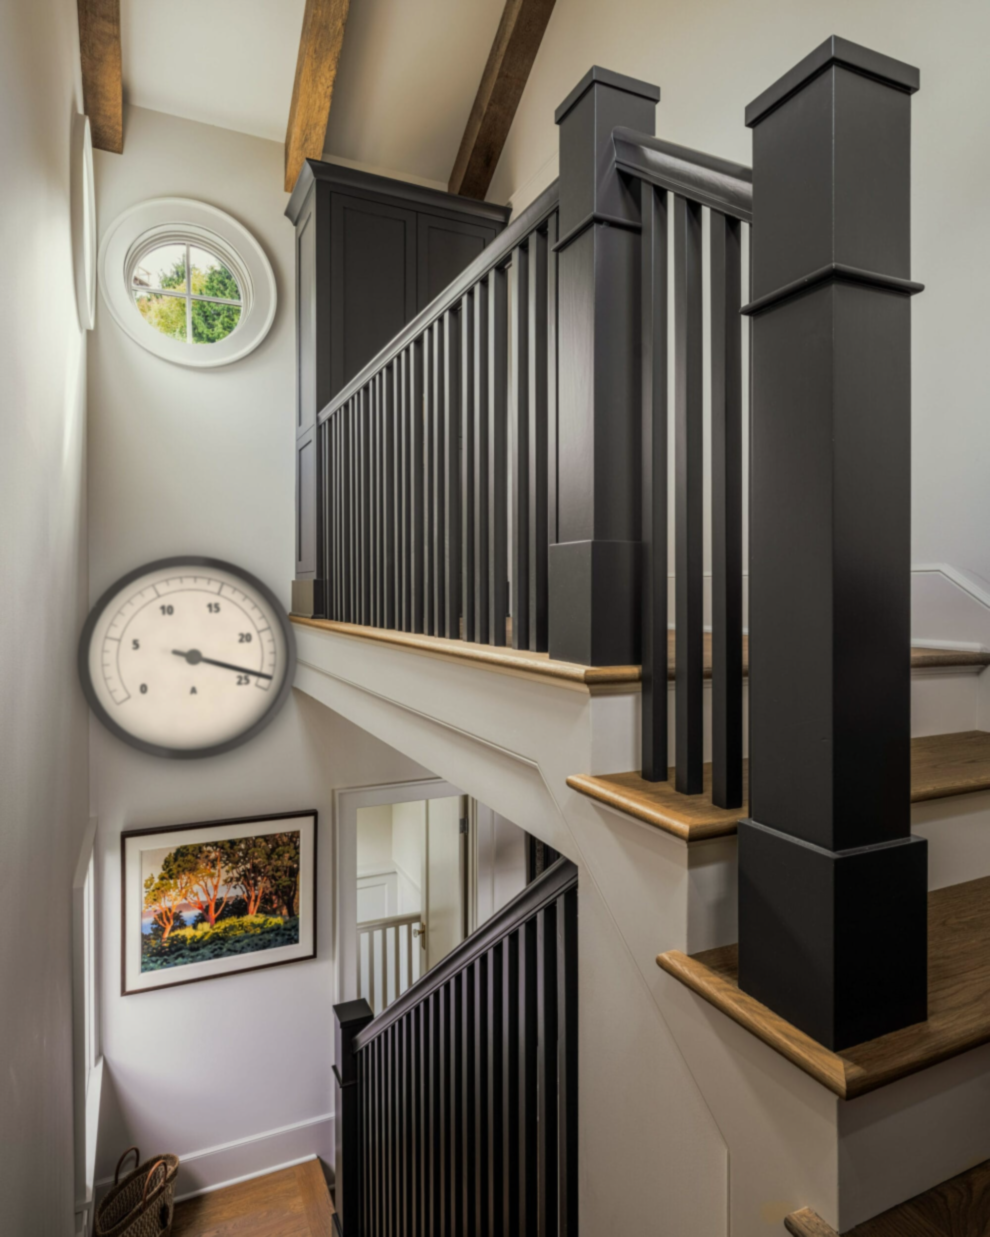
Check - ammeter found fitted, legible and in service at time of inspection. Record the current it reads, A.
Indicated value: 24 A
